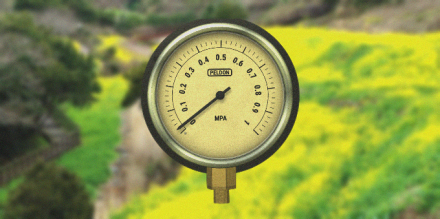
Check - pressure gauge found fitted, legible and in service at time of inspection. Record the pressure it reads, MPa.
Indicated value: 0.02 MPa
